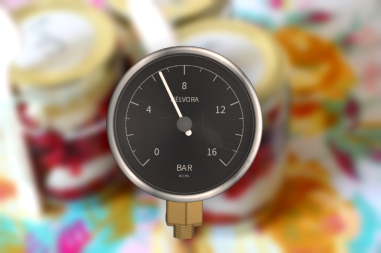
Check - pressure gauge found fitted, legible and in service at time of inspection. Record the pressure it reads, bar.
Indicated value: 6.5 bar
